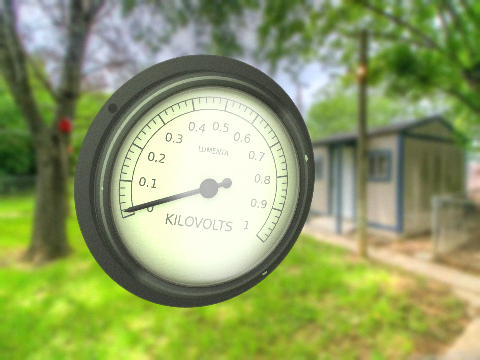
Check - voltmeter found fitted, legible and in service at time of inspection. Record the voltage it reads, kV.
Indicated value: 0.02 kV
